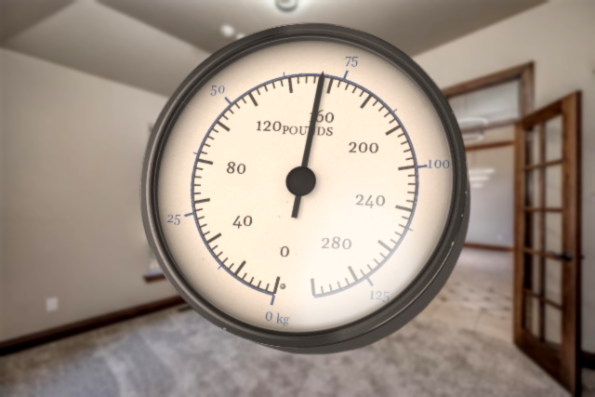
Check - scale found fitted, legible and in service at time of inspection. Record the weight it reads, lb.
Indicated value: 156 lb
